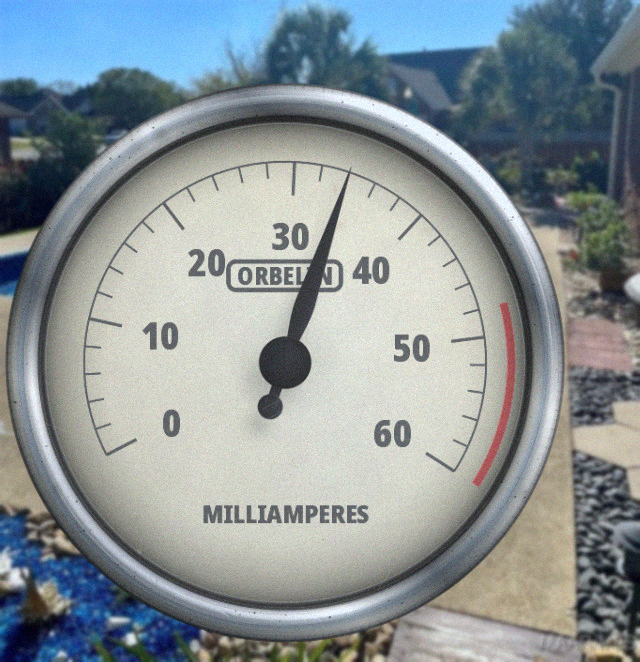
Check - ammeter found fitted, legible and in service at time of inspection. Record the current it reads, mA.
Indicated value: 34 mA
